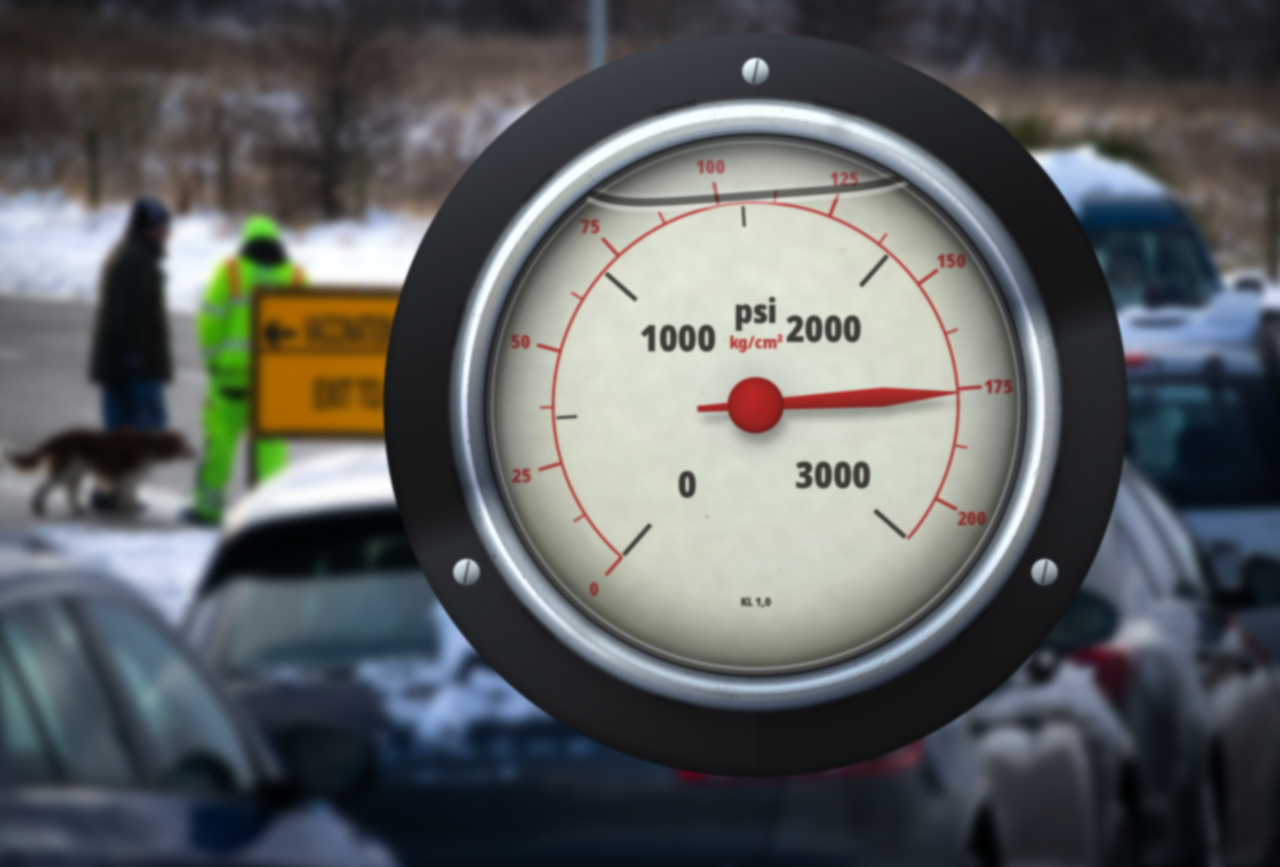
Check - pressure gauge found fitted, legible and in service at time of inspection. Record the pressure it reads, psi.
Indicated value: 2500 psi
